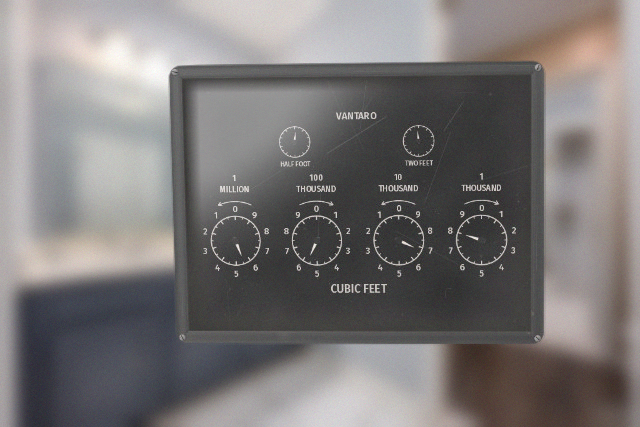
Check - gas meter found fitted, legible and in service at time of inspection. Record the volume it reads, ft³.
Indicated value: 556800 ft³
